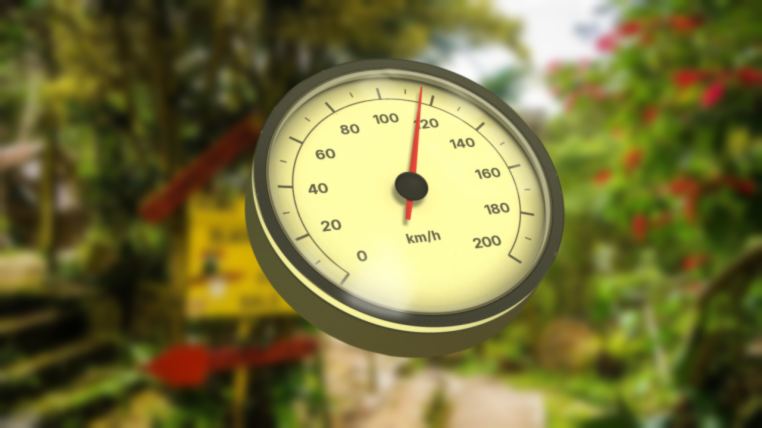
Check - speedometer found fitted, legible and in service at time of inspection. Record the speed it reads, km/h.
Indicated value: 115 km/h
